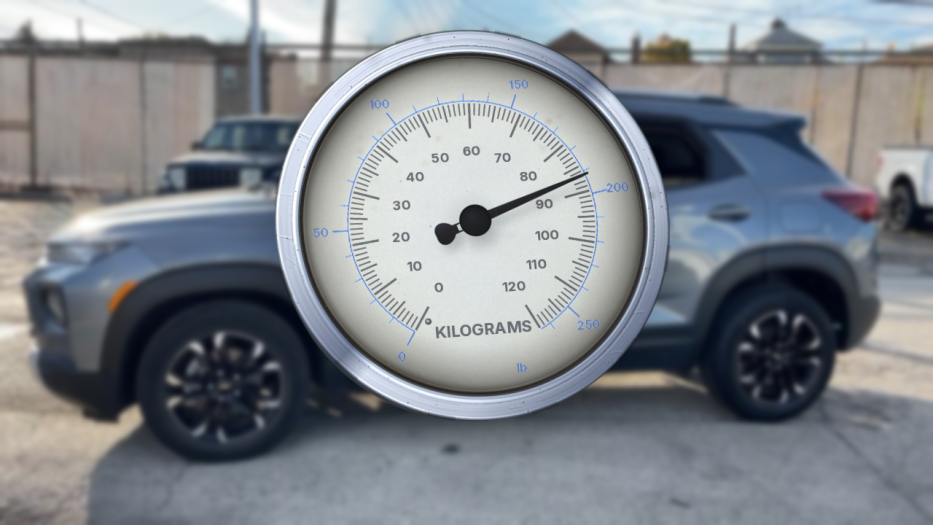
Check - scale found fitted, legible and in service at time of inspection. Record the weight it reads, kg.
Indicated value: 87 kg
